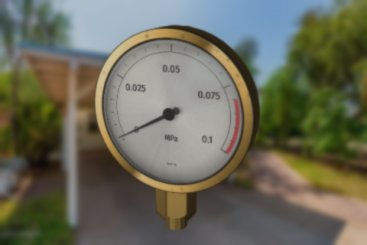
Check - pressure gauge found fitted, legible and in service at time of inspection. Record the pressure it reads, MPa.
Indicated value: 0 MPa
